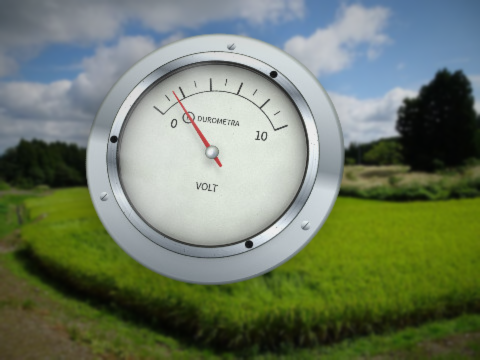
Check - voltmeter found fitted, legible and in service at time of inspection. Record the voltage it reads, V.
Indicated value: 1.5 V
